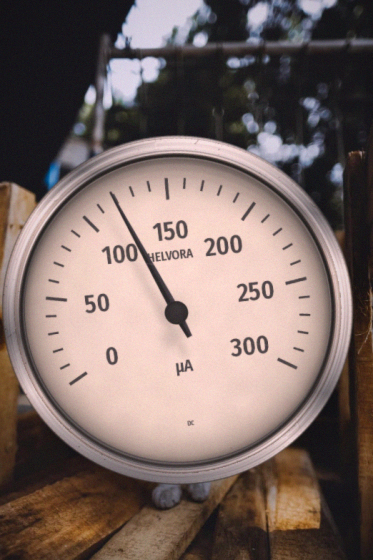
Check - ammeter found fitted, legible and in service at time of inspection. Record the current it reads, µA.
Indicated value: 120 µA
